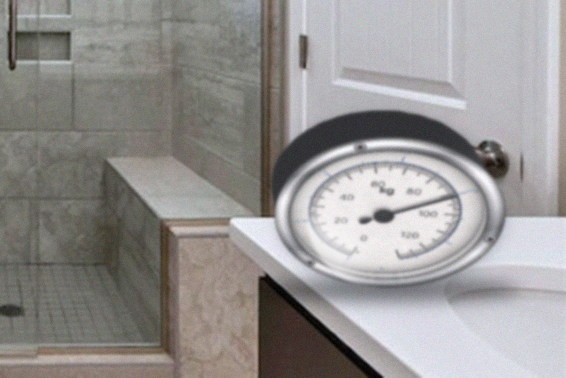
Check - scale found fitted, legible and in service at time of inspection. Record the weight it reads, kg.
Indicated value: 90 kg
